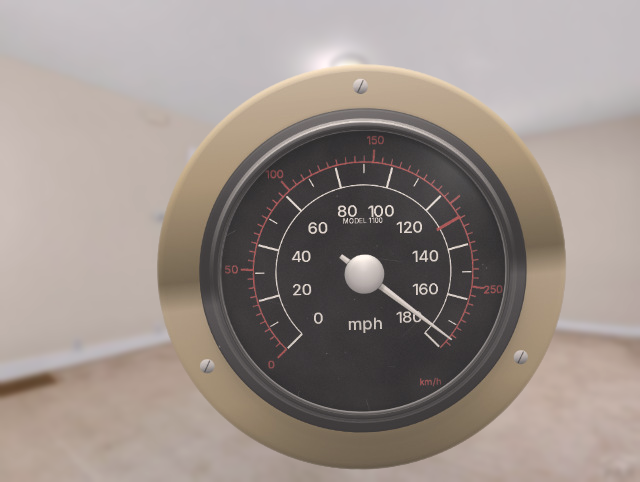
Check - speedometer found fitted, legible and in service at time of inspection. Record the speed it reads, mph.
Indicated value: 175 mph
